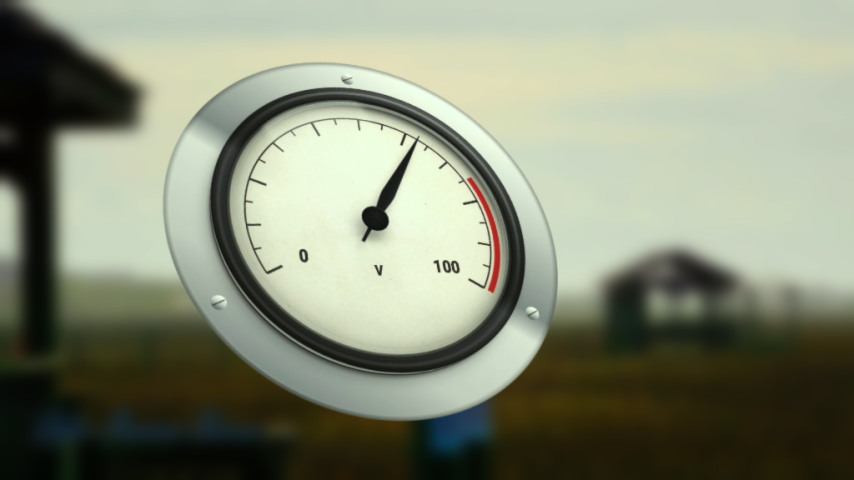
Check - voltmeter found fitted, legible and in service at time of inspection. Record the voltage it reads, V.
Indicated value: 62.5 V
